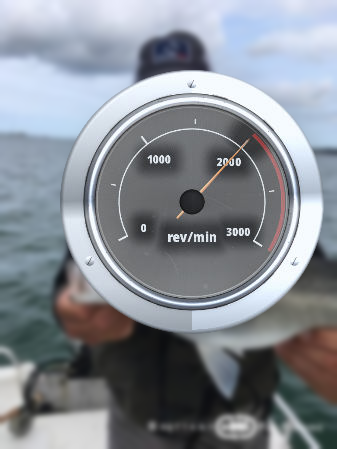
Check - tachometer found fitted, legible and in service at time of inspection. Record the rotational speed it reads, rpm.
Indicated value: 2000 rpm
